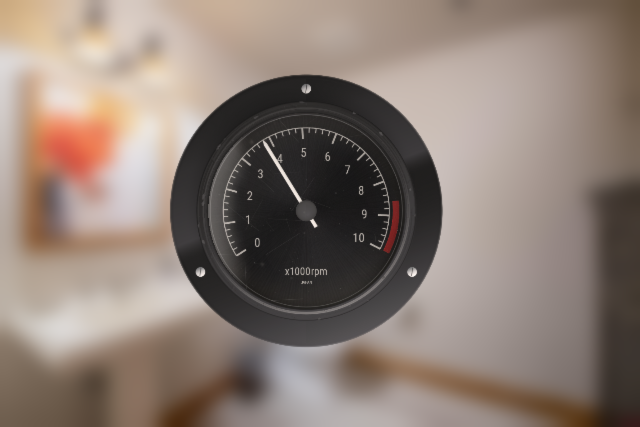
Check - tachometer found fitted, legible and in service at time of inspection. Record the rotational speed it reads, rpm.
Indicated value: 3800 rpm
